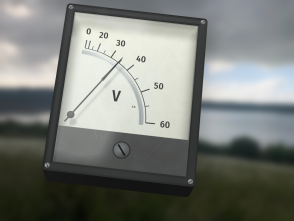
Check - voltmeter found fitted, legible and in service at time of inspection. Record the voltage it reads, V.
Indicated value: 35 V
